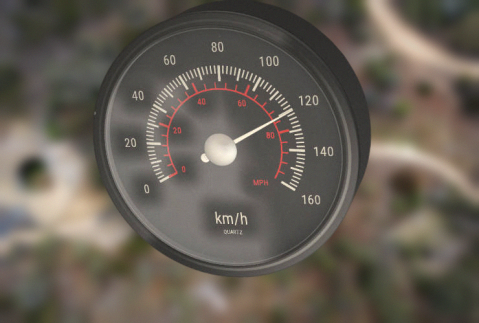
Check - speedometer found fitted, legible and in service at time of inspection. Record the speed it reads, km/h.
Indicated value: 120 km/h
